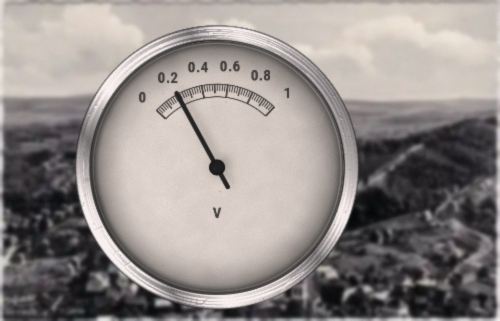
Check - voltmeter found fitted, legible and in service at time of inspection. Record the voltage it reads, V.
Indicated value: 0.2 V
